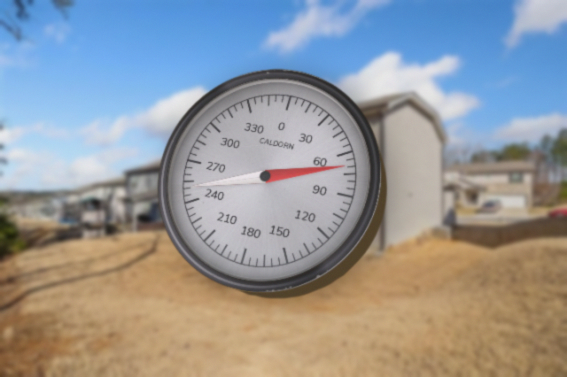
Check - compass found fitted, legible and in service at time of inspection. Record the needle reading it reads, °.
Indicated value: 70 °
